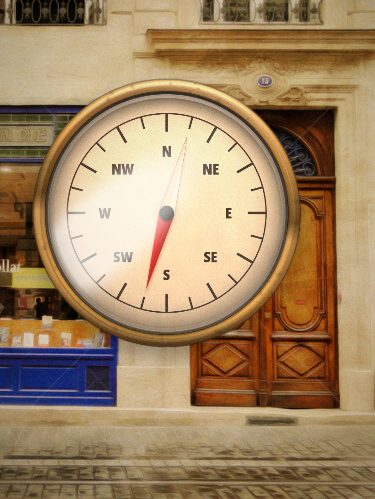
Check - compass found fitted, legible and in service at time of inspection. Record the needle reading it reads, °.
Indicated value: 195 °
